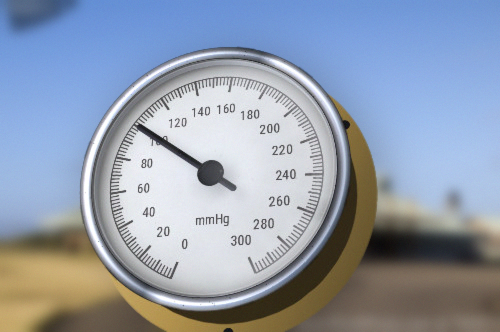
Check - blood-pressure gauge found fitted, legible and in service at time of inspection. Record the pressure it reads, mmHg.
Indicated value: 100 mmHg
